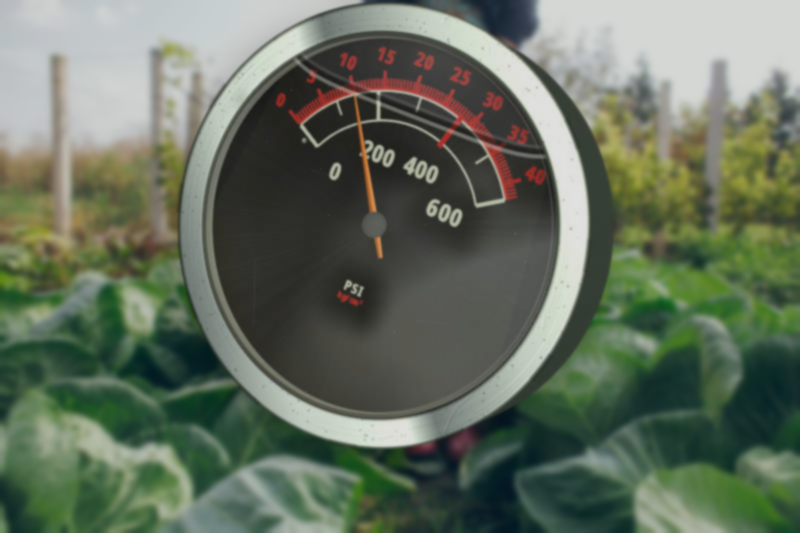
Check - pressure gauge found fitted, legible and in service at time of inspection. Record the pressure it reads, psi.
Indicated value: 150 psi
